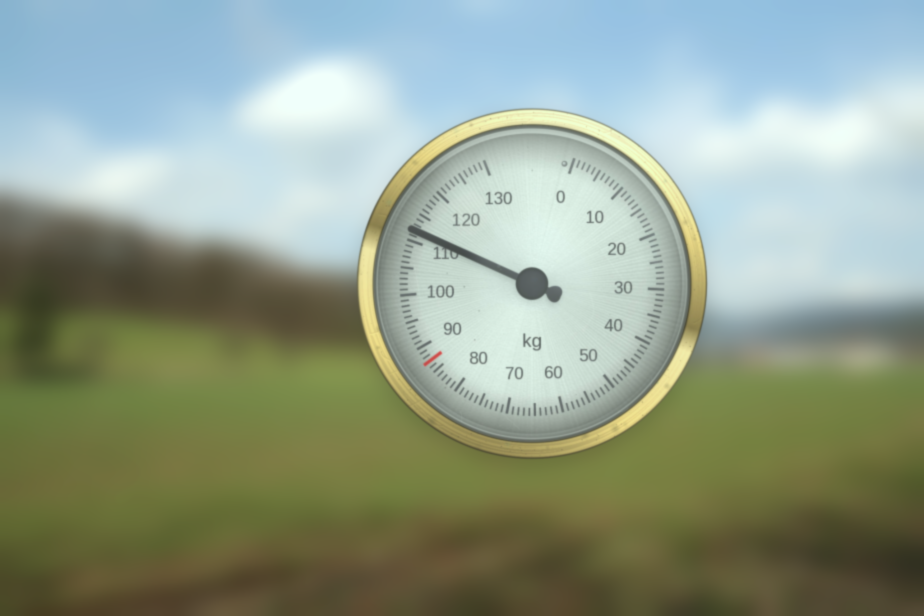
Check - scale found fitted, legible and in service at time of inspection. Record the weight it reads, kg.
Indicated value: 112 kg
